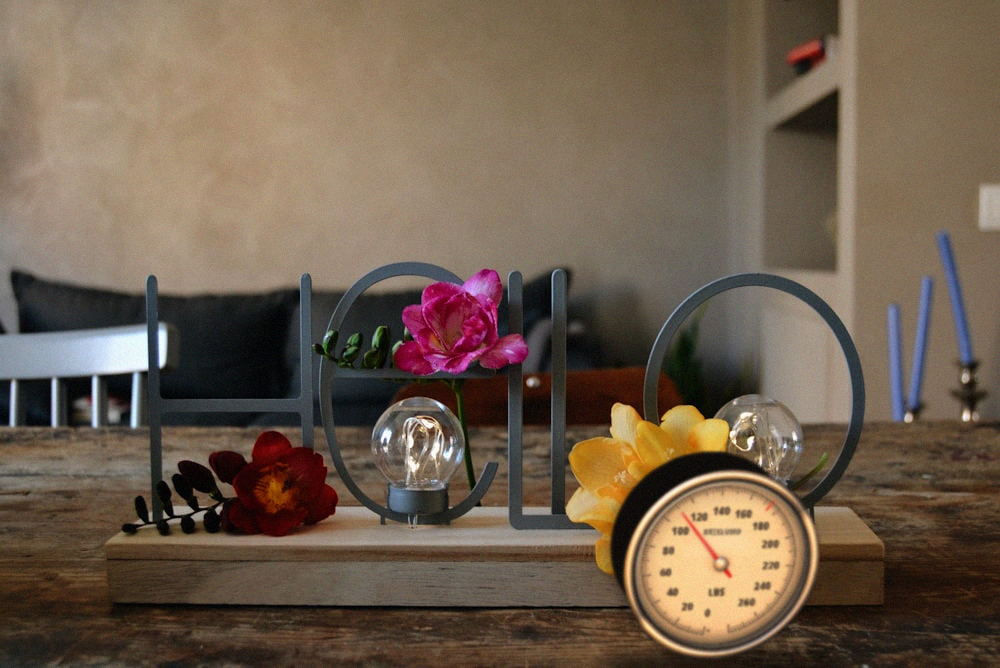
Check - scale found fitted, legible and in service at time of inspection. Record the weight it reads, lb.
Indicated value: 110 lb
